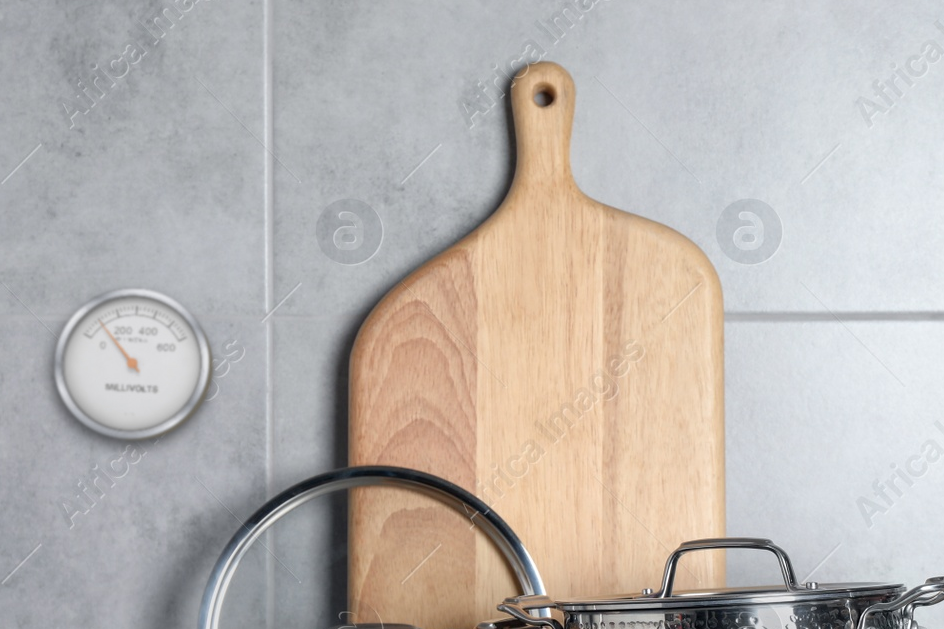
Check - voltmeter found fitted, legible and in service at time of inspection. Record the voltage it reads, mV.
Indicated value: 100 mV
